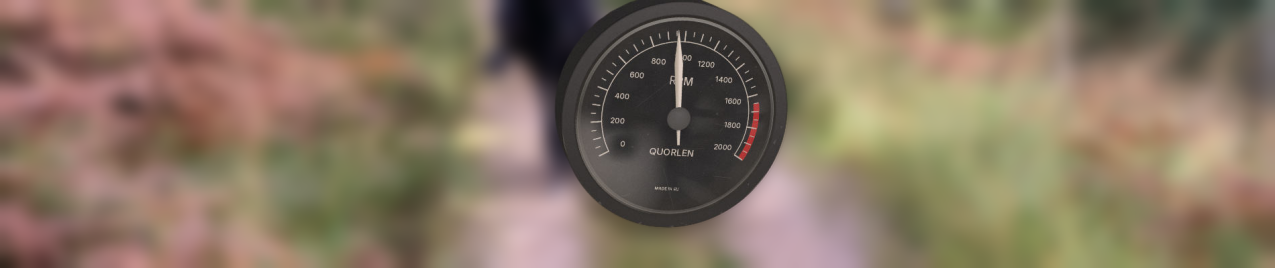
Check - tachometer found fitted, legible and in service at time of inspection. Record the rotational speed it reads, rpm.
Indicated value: 950 rpm
